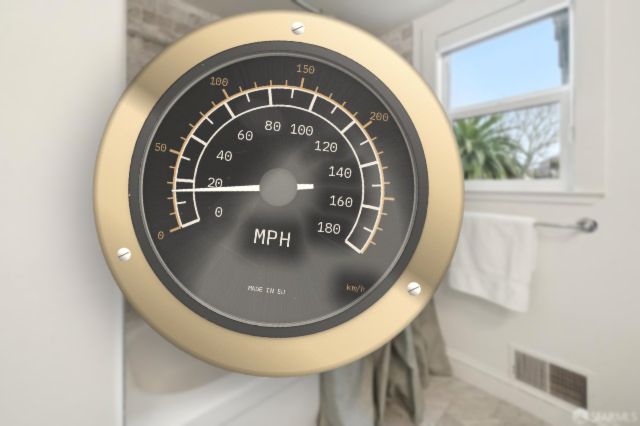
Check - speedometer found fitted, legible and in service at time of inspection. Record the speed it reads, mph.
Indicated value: 15 mph
